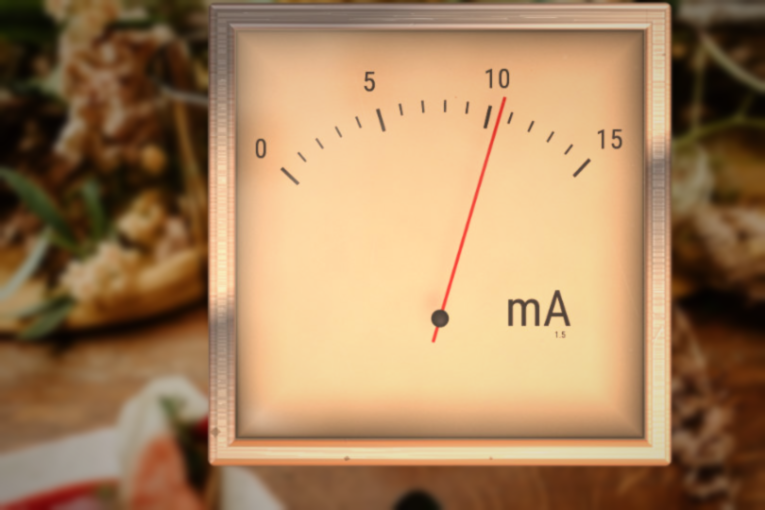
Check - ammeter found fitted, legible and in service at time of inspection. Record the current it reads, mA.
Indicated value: 10.5 mA
